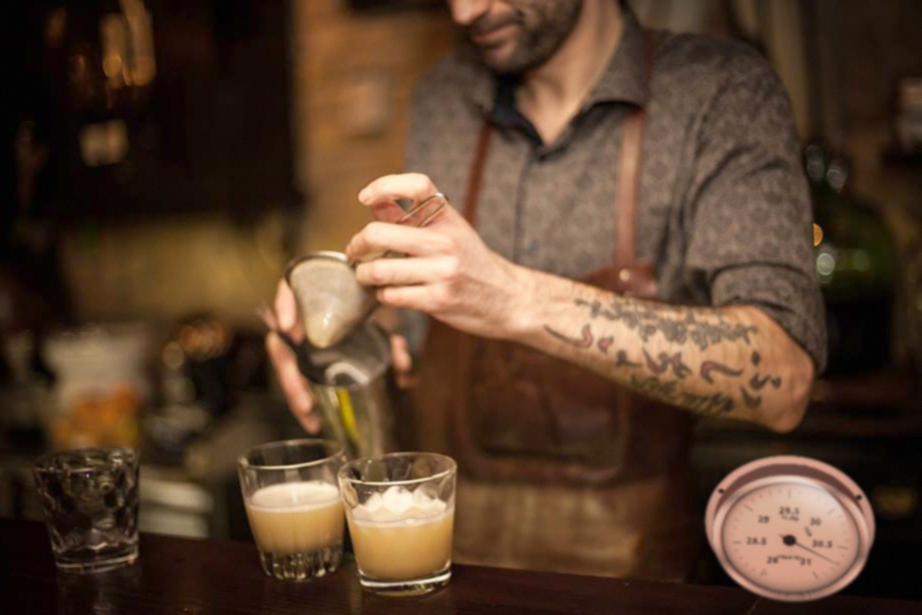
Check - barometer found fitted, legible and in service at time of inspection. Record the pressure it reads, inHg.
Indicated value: 30.7 inHg
